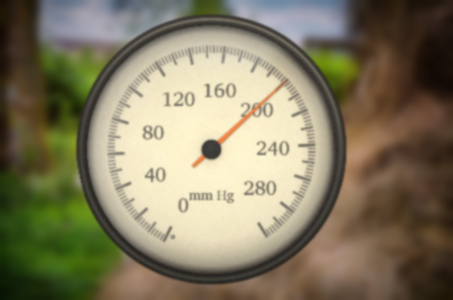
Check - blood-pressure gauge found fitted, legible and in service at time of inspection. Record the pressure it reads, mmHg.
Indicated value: 200 mmHg
